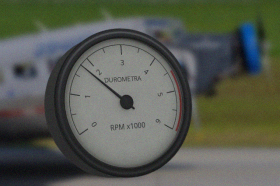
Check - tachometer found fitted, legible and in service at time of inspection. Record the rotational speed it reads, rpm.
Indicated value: 1750 rpm
